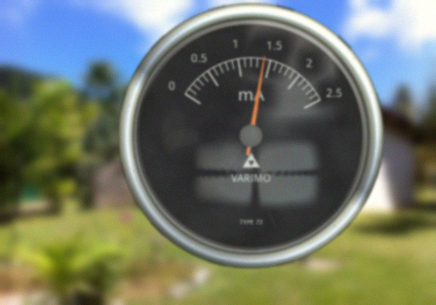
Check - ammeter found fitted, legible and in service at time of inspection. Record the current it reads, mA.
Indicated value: 1.4 mA
